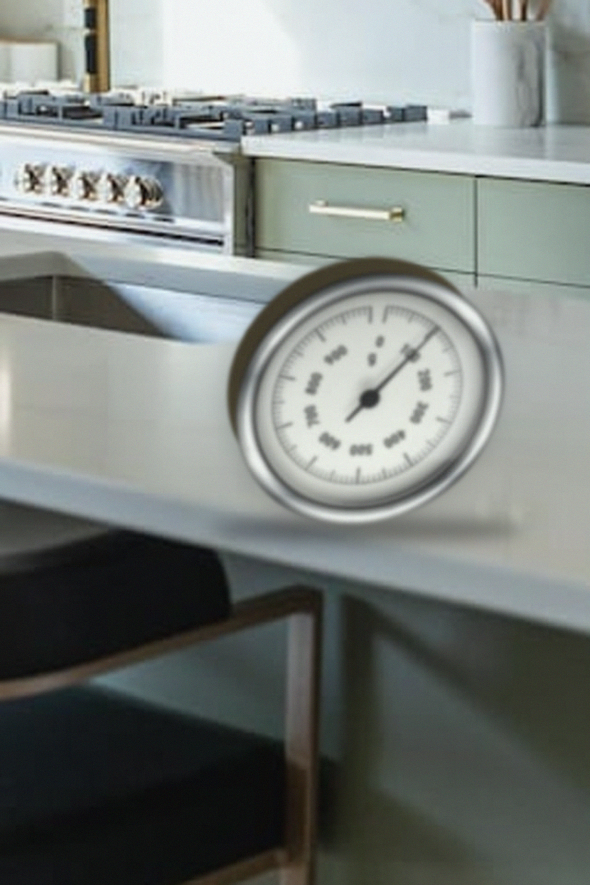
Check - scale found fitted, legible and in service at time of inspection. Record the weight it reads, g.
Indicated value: 100 g
